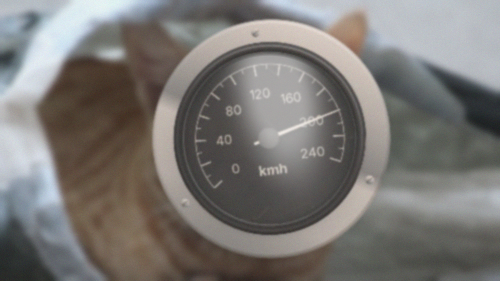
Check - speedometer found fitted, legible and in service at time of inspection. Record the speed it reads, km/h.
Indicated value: 200 km/h
